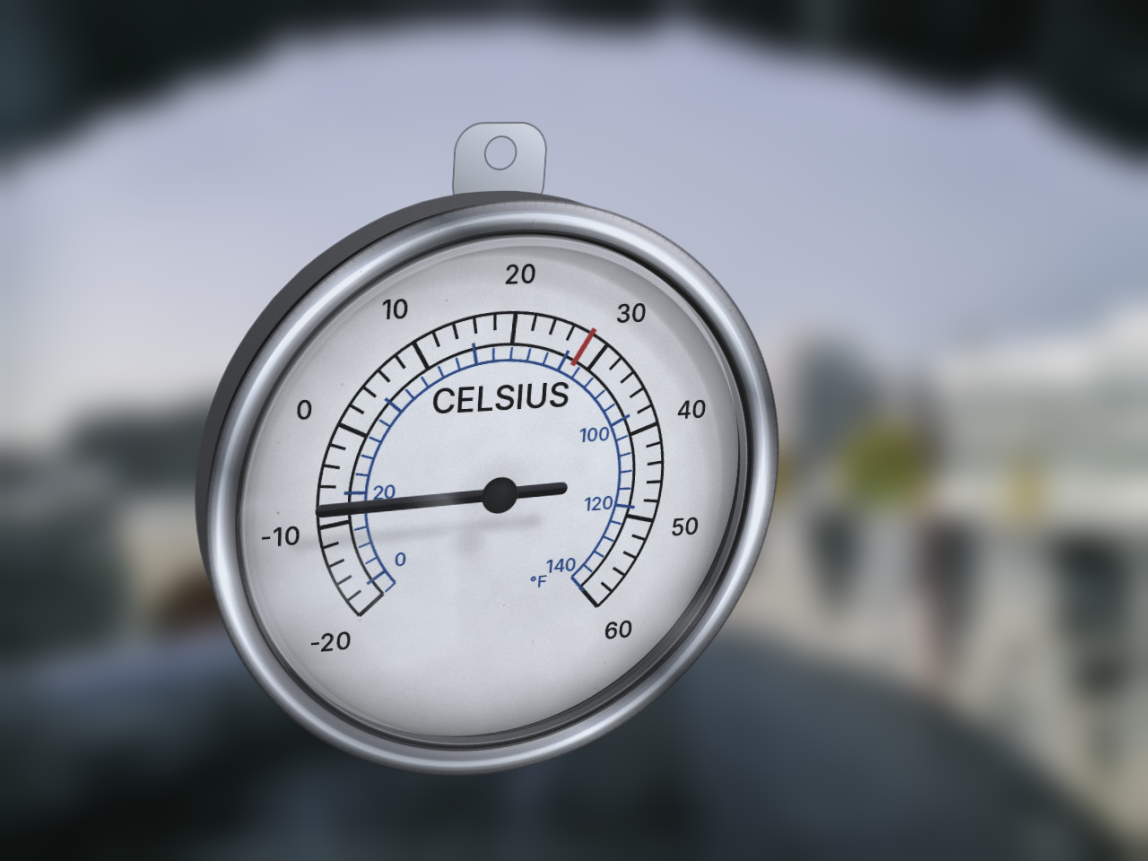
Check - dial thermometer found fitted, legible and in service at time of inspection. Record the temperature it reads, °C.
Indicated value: -8 °C
